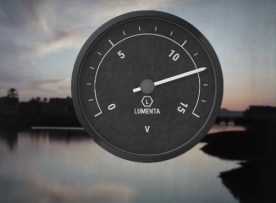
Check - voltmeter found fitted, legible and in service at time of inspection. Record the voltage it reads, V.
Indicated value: 12 V
